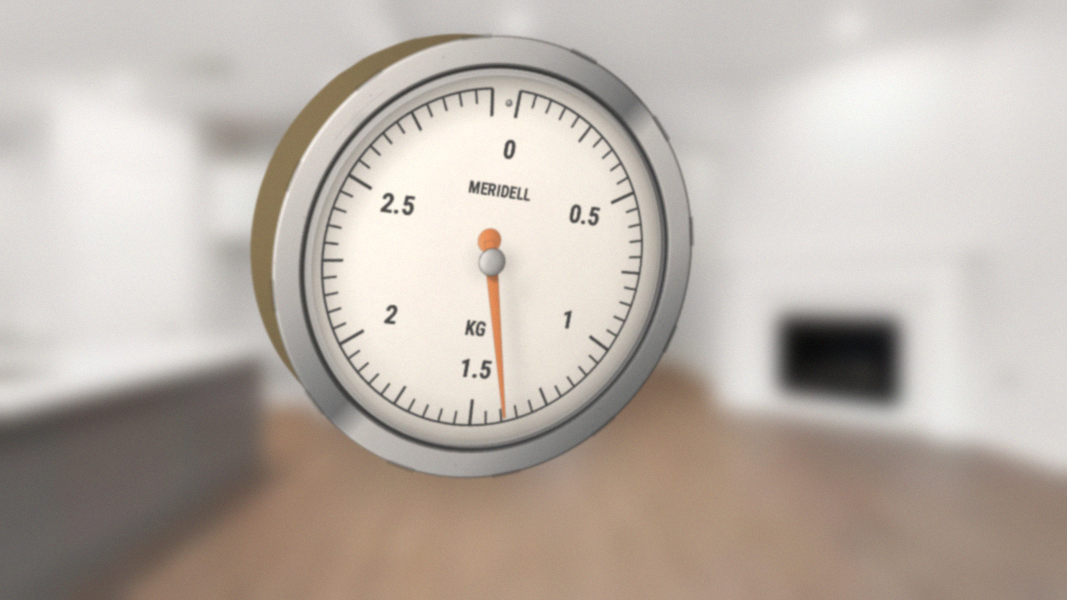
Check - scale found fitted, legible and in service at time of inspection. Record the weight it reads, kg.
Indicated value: 1.4 kg
